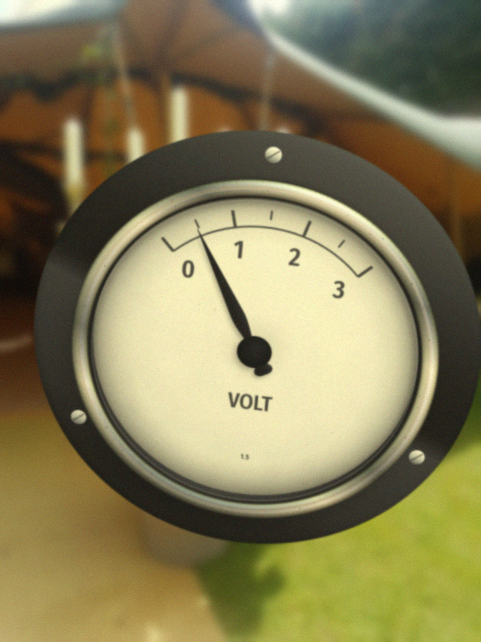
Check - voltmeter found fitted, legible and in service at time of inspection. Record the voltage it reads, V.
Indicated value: 0.5 V
